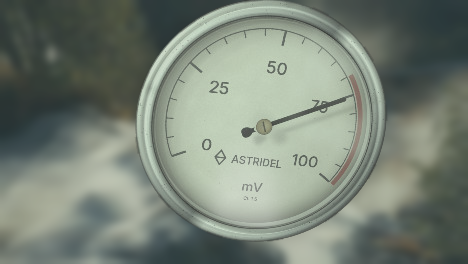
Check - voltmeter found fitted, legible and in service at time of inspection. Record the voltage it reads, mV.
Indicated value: 75 mV
